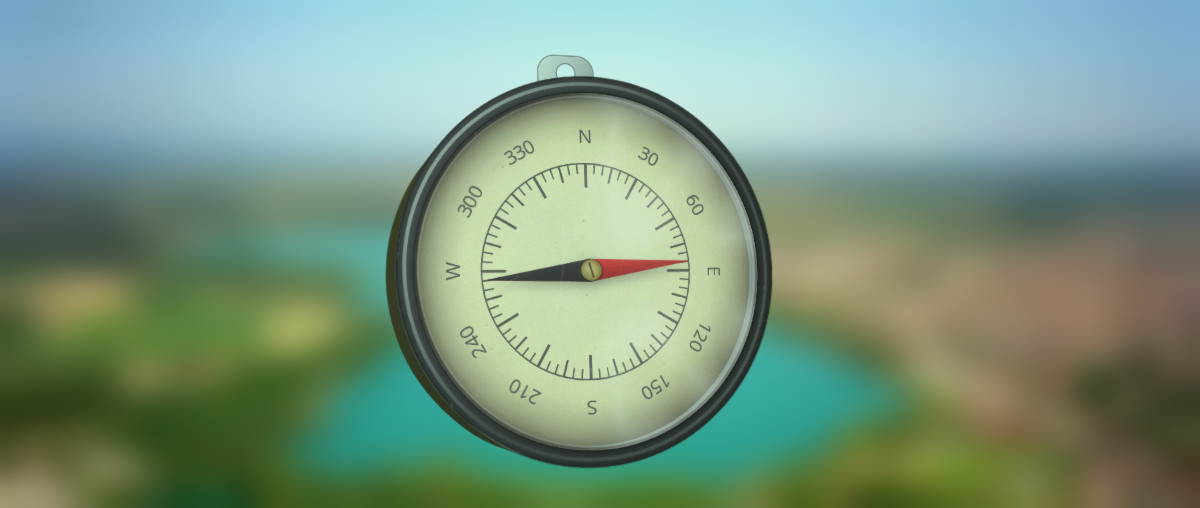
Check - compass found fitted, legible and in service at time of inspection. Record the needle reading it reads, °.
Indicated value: 85 °
